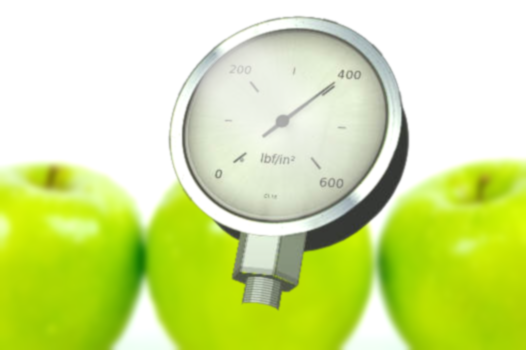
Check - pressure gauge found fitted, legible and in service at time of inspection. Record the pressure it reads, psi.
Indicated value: 400 psi
